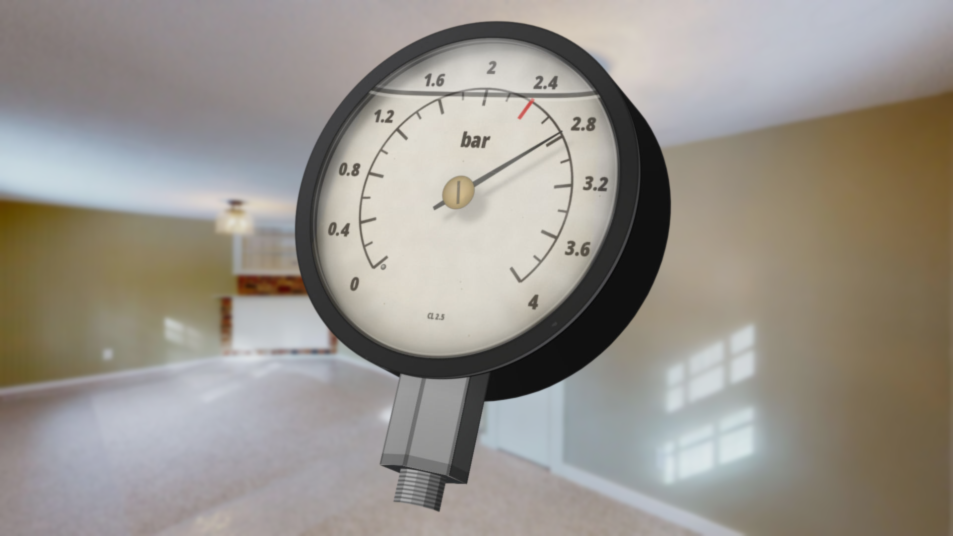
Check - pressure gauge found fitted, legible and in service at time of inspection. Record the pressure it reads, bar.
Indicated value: 2.8 bar
